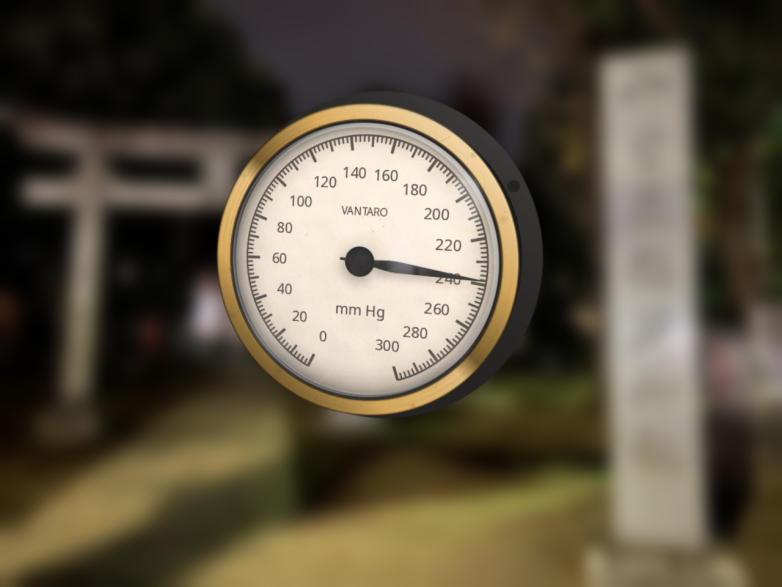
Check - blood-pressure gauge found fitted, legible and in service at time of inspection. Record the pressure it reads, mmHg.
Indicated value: 238 mmHg
